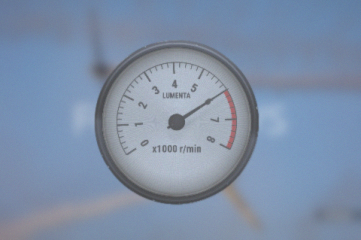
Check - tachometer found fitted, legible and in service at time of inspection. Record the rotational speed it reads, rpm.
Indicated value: 6000 rpm
